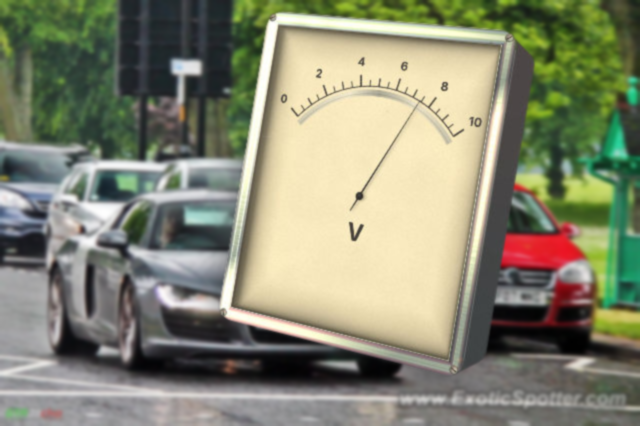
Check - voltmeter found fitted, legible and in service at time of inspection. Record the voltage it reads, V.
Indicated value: 7.5 V
